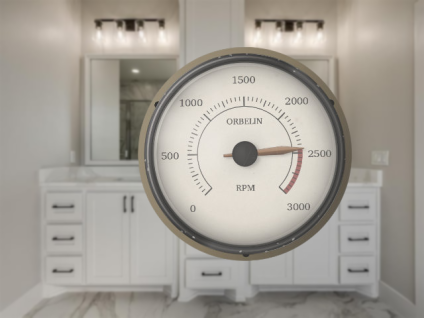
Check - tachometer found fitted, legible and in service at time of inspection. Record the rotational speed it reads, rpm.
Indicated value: 2450 rpm
